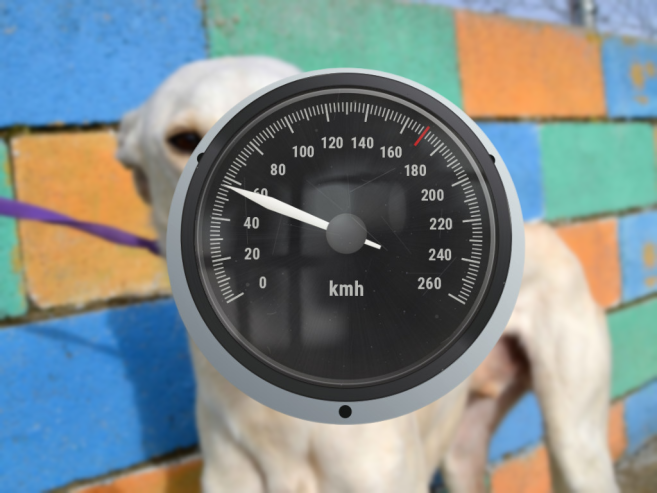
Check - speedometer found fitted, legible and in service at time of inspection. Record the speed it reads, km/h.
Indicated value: 56 km/h
